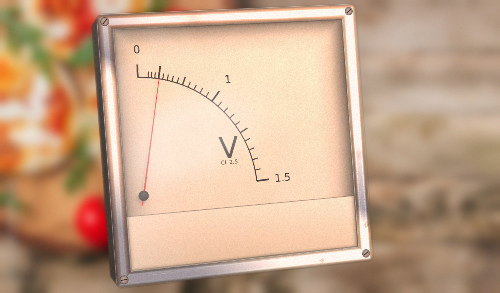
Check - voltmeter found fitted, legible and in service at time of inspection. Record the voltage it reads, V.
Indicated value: 0.5 V
